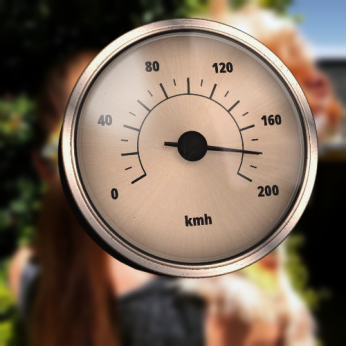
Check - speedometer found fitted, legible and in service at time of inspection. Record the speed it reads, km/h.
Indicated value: 180 km/h
